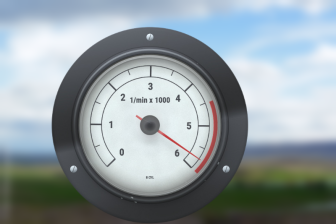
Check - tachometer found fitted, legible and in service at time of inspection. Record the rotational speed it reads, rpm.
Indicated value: 5750 rpm
